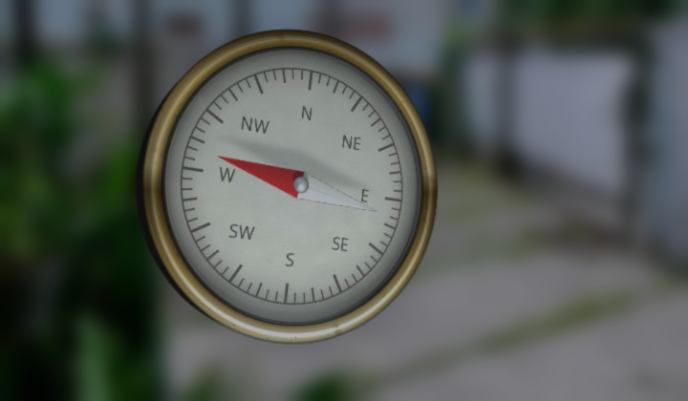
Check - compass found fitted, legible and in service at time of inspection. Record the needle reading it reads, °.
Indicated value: 280 °
